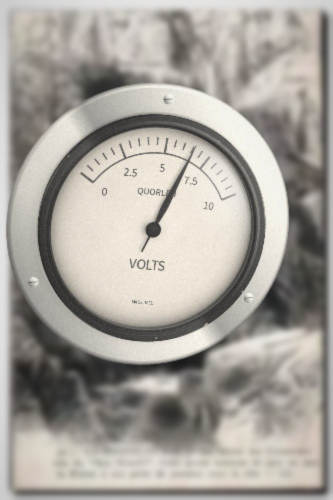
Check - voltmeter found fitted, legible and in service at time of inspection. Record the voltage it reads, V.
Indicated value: 6.5 V
